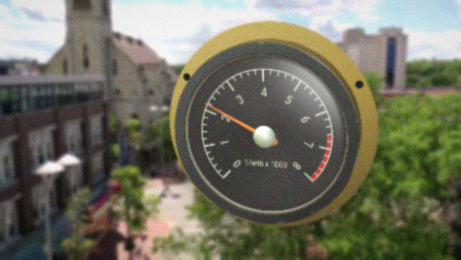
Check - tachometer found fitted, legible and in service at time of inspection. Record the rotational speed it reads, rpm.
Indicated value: 2200 rpm
